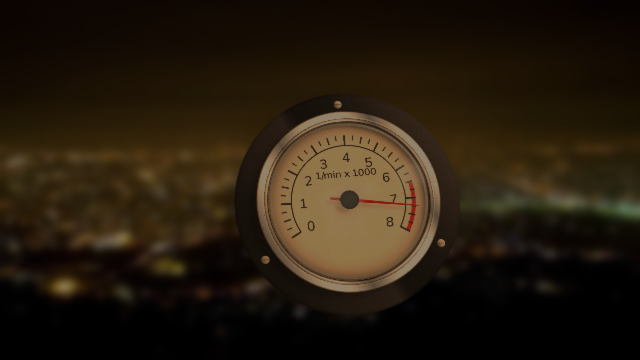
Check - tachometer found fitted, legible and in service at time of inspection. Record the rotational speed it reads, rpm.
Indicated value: 7250 rpm
